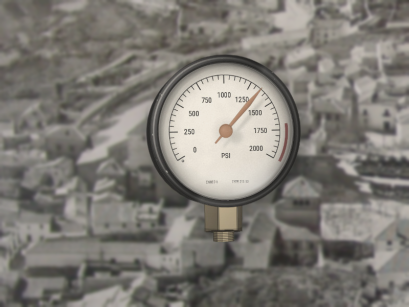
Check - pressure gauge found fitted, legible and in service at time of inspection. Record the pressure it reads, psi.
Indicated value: 1350 psi
